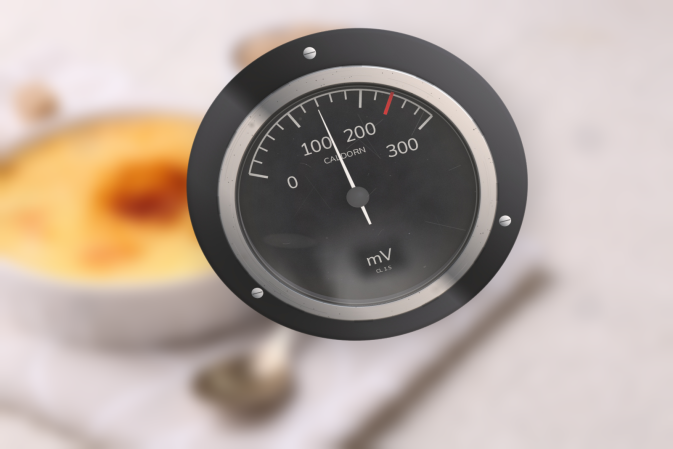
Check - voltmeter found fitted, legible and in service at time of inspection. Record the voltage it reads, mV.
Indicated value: 140 mV
